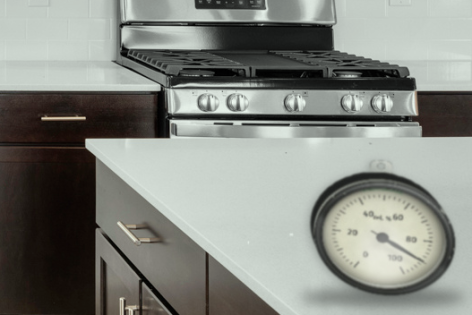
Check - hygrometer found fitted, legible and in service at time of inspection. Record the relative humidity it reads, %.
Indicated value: 90 %
